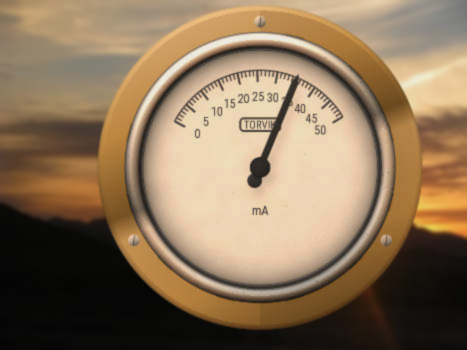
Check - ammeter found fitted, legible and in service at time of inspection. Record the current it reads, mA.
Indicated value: 35 mA
